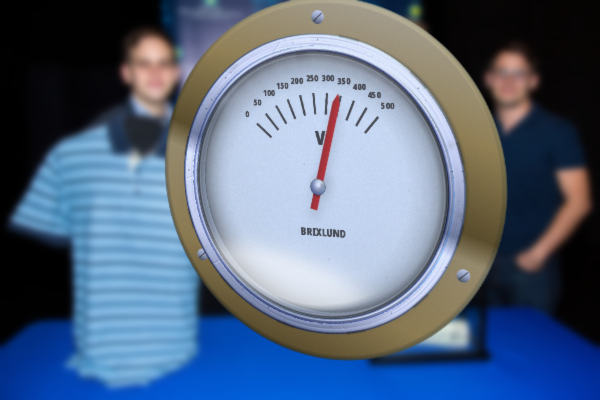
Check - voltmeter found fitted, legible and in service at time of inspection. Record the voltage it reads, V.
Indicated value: 350 V
